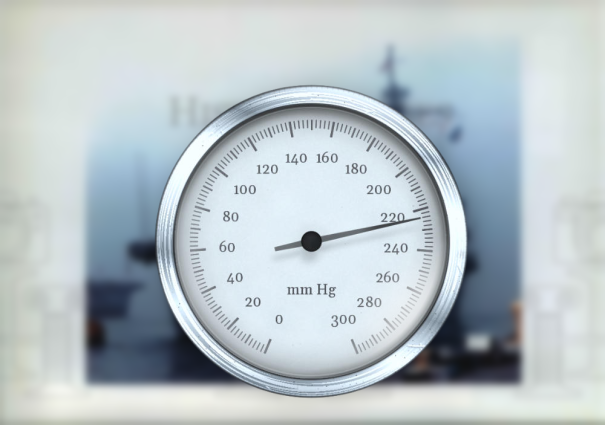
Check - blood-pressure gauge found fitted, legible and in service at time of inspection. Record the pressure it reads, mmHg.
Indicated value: 224 mmHg
